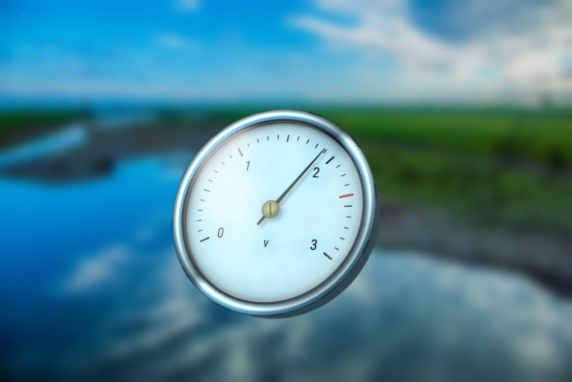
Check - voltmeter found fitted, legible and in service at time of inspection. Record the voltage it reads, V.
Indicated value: 1.9 V
